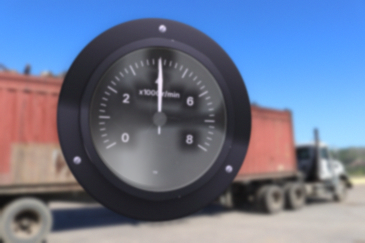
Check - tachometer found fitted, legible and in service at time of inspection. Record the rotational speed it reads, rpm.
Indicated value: 4000 rpm
